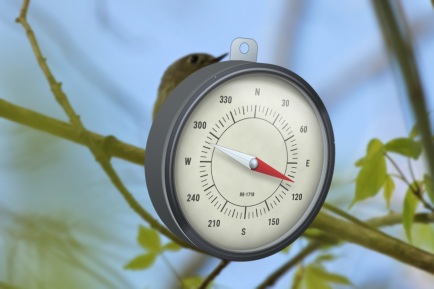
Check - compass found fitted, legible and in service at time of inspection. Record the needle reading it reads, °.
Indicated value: 110 °
